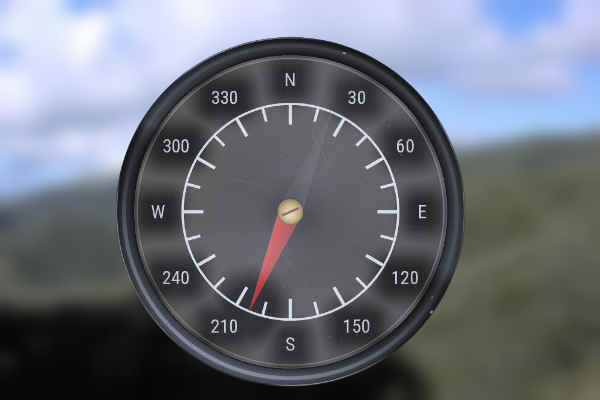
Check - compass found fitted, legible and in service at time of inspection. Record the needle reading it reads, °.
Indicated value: 202.5 °
